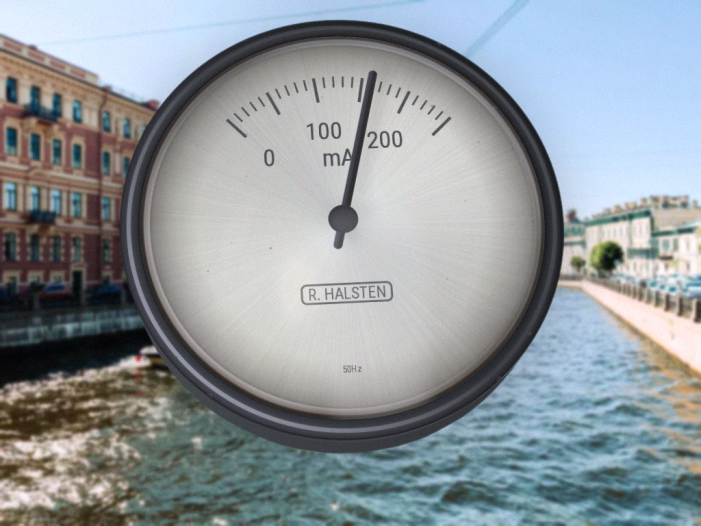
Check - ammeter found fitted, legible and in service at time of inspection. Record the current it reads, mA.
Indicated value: 160 mA
